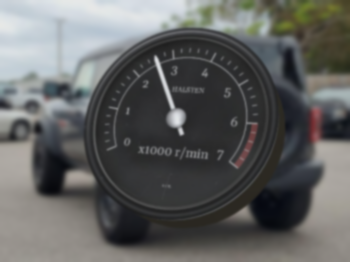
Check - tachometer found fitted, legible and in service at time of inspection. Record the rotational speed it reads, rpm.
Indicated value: 2600 rpm
